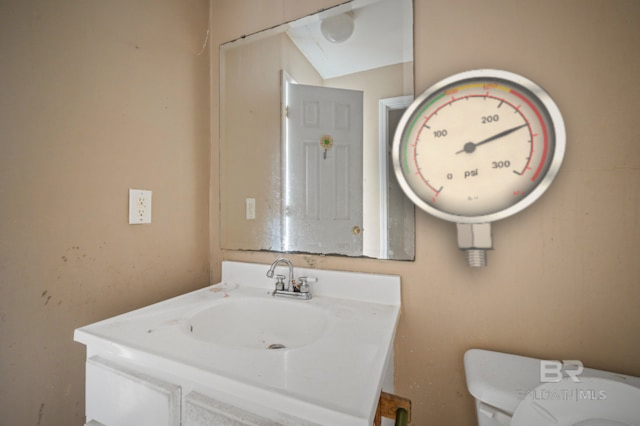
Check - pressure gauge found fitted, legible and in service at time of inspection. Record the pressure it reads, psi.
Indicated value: 240 psi
